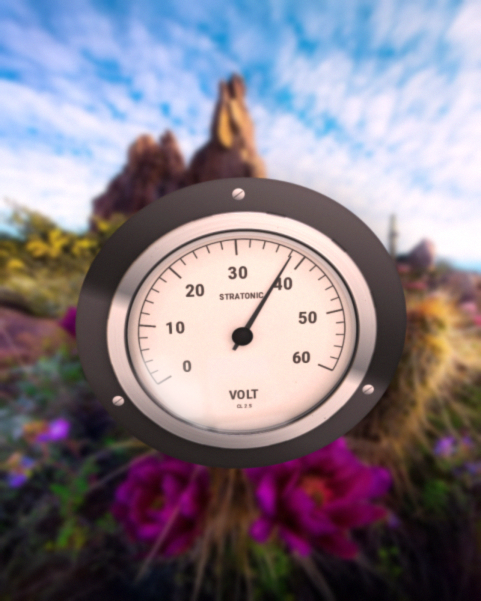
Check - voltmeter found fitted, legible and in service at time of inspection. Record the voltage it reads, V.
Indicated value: 38 V
